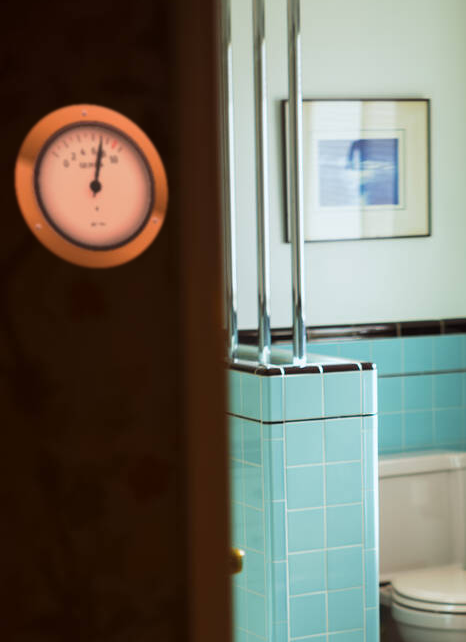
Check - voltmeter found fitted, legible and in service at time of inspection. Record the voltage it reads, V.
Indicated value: 7 V
